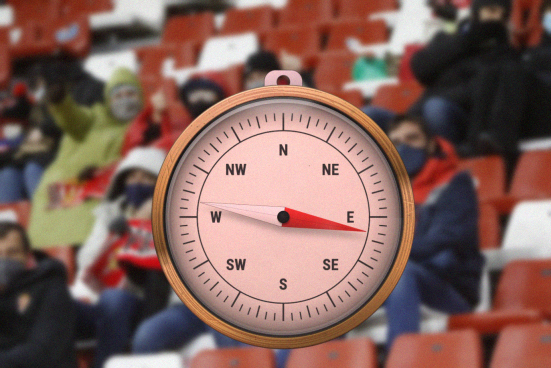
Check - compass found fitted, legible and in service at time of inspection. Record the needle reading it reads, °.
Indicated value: 100 °
